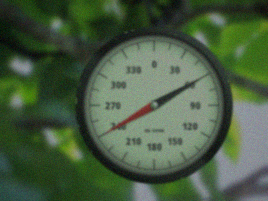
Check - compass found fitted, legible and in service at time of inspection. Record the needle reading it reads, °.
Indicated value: 240 °
